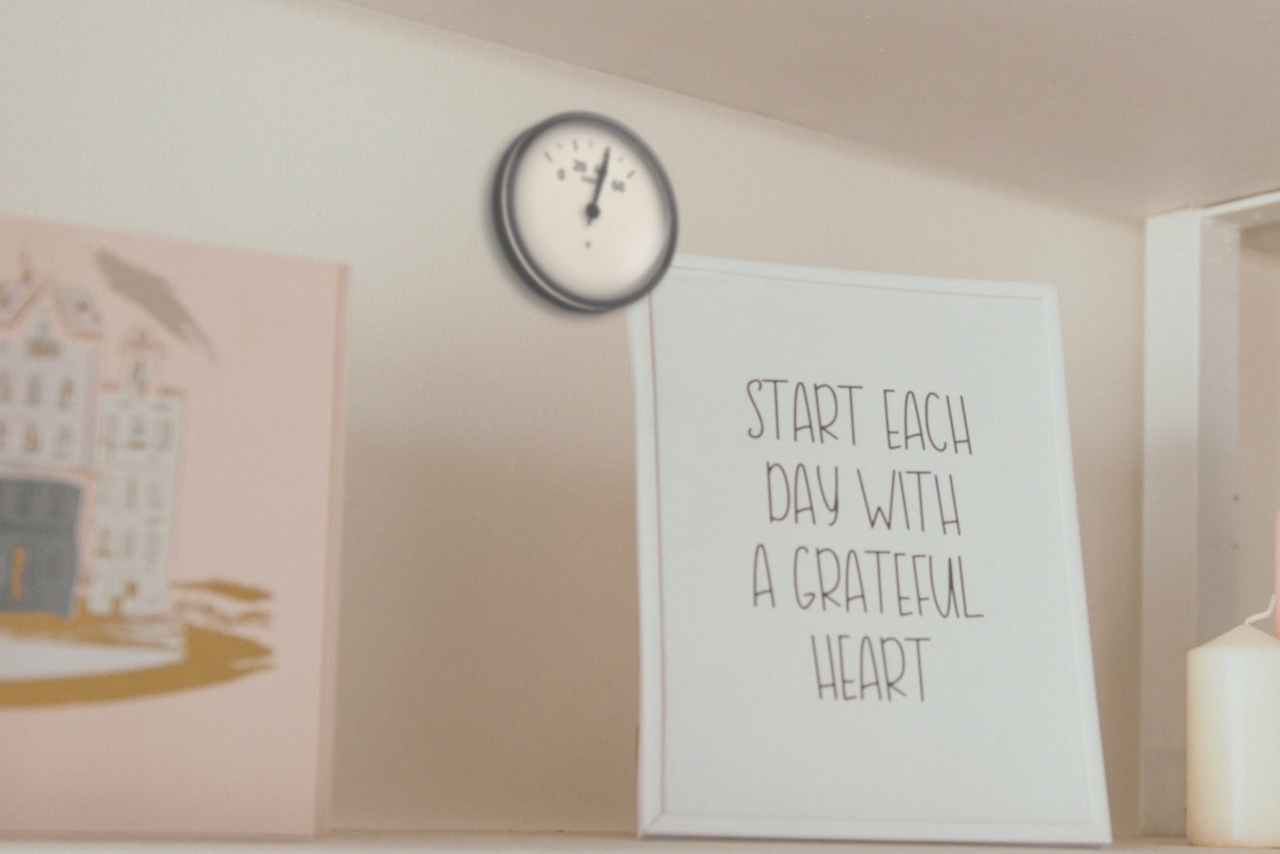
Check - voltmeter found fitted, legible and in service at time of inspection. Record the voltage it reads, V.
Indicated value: 40 V
